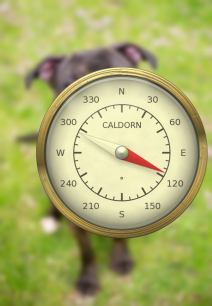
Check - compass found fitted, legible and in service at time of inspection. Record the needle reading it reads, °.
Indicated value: 115 °
